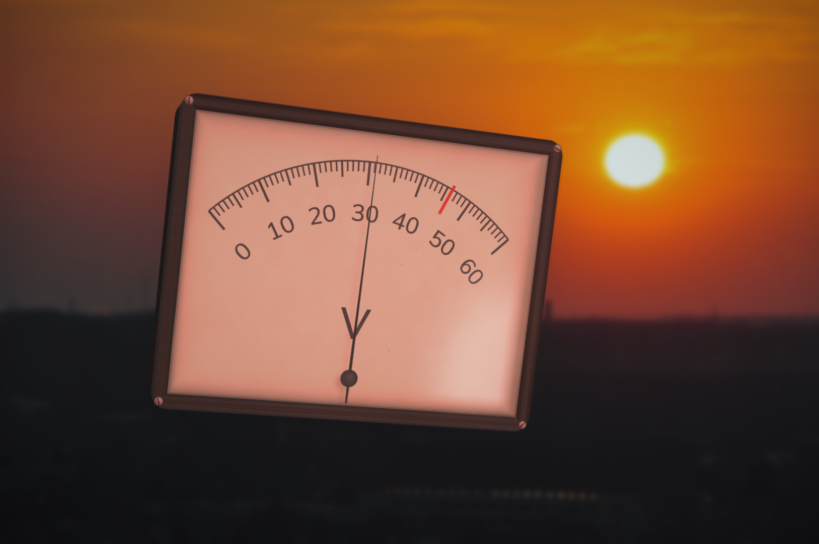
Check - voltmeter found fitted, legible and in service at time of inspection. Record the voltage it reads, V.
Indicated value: 31 V
